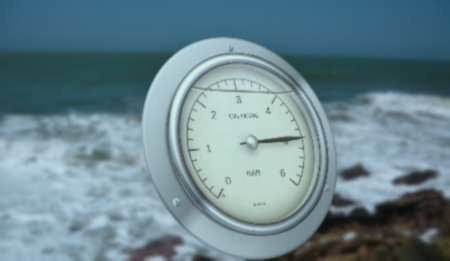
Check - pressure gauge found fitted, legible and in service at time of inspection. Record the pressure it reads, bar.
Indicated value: 5 bar
